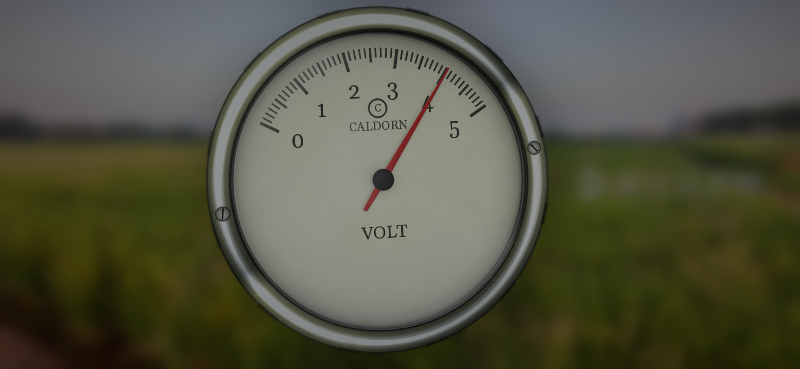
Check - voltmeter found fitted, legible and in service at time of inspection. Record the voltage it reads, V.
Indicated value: 4 V
